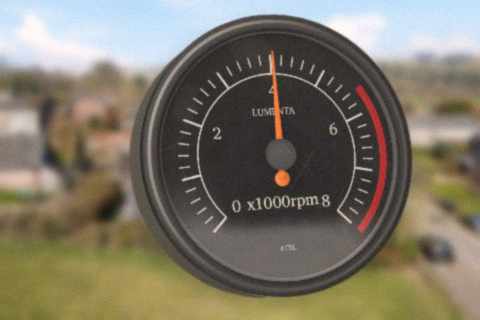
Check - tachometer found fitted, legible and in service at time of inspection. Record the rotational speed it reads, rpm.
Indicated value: 4000 rpm
